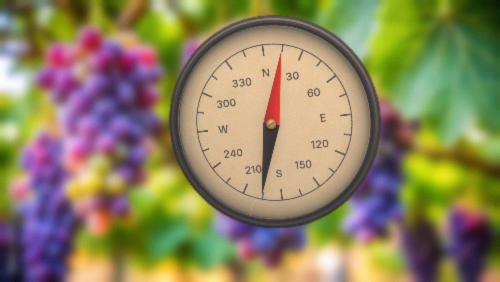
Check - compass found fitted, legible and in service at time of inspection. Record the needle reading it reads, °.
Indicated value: 15 °
